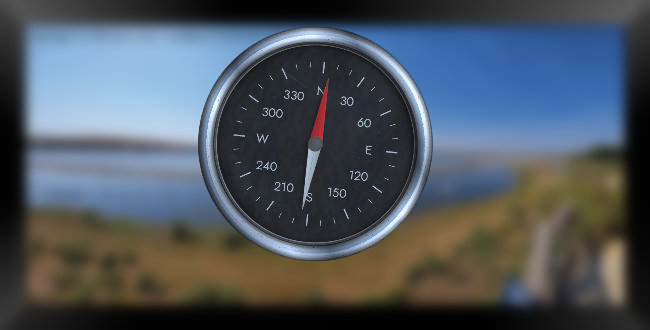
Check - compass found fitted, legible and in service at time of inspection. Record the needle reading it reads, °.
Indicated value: 5 °
